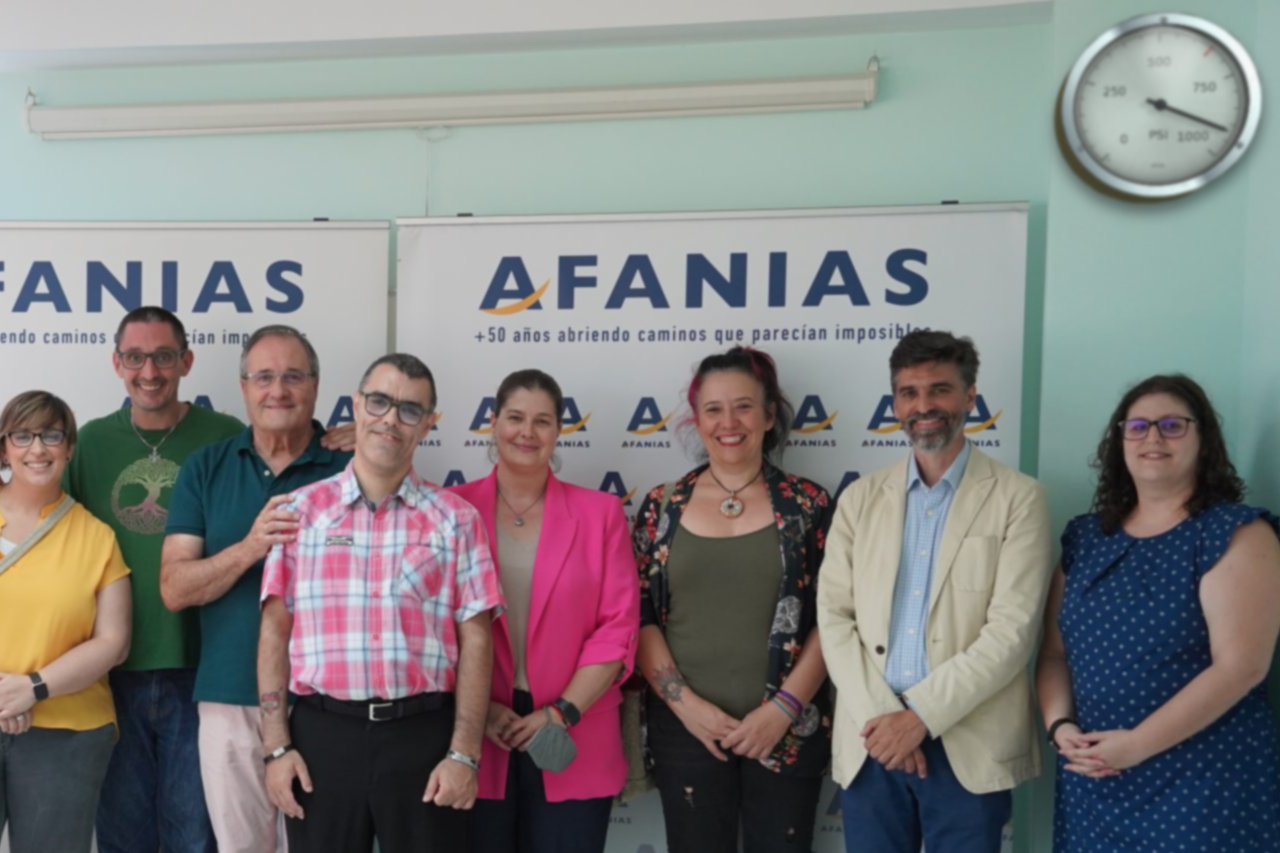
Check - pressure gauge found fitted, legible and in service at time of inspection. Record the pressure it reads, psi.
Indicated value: 925 psi
